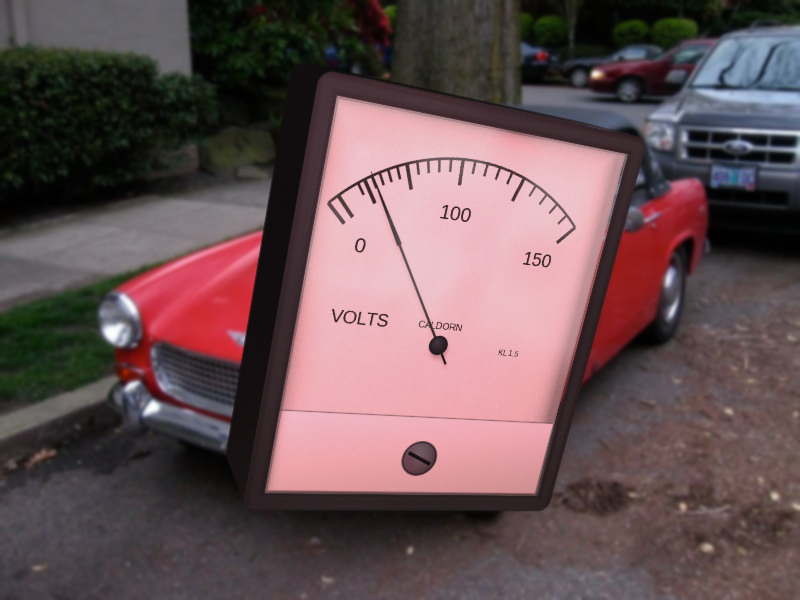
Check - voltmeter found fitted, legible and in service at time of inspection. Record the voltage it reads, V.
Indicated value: 55 V
